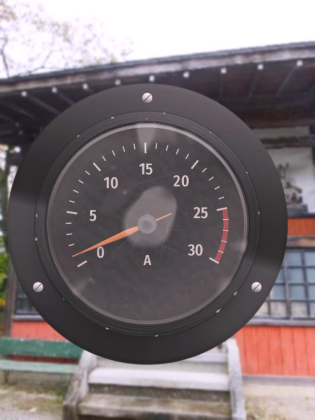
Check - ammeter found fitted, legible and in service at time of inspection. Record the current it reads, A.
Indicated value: 1 A
